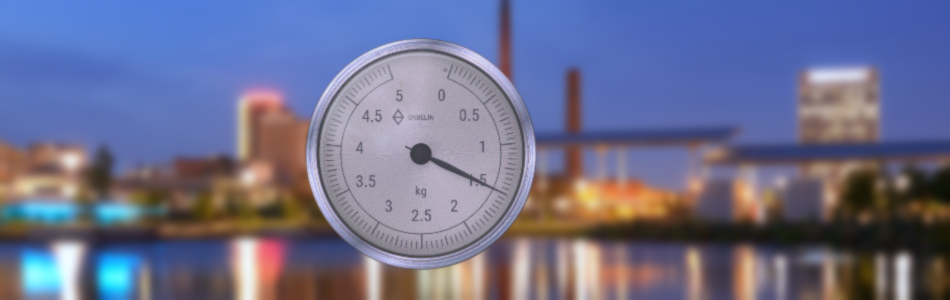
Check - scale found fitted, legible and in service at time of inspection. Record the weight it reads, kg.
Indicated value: 1.5 kg
